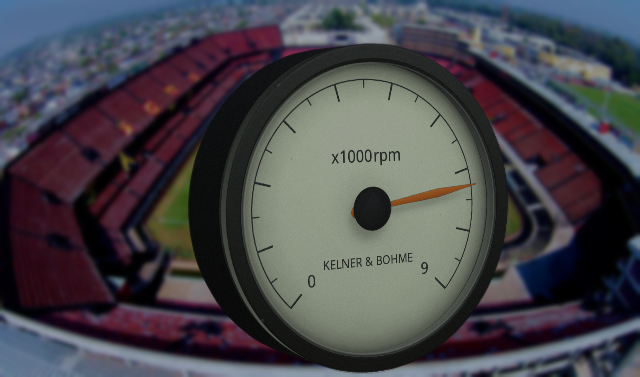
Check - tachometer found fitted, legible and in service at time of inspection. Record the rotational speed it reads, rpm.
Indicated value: 7250 rpm
